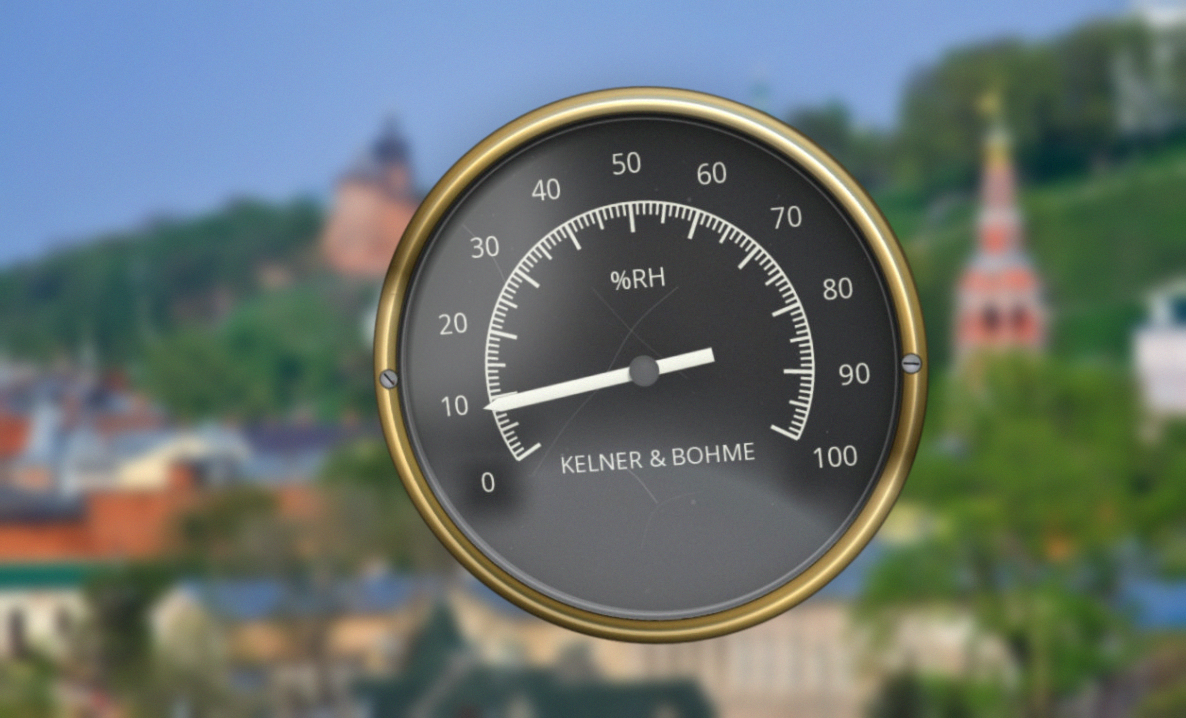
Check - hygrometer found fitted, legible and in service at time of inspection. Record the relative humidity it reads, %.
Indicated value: 9 %
